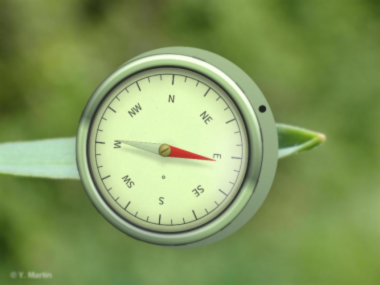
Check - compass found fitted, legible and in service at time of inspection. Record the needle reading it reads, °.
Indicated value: 95 °
